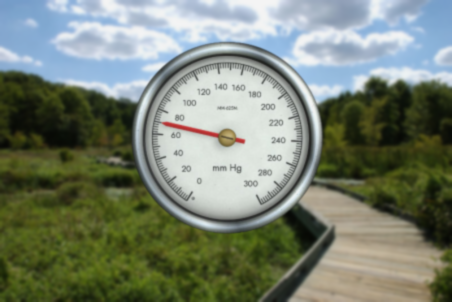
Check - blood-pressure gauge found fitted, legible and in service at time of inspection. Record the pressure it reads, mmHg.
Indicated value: 70 mmHg
